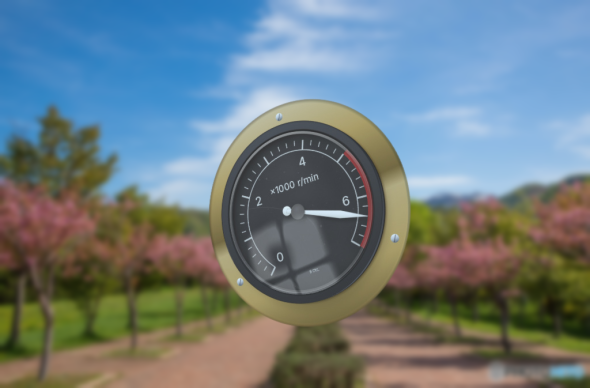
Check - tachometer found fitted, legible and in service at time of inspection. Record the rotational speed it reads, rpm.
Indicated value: 6400 rpm
